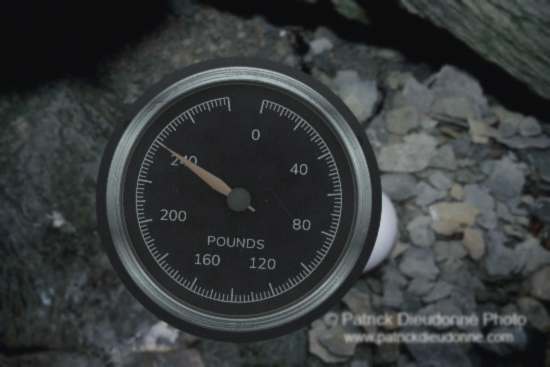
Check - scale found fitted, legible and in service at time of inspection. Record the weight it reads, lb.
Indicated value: 240 lb
